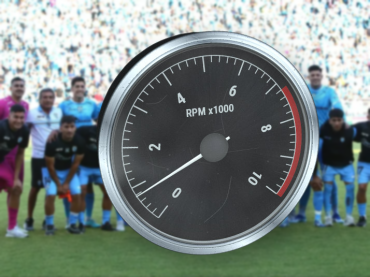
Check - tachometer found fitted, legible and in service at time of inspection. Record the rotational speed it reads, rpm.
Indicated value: 800 rpm
